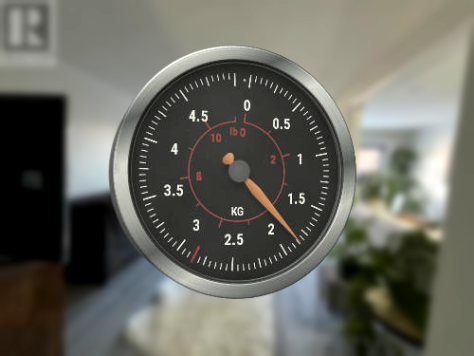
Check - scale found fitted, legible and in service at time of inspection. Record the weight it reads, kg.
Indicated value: 1.85 kg
